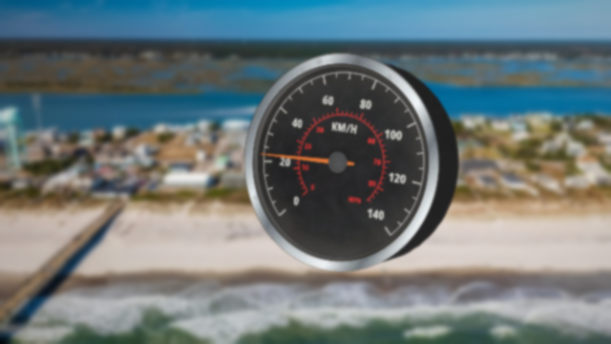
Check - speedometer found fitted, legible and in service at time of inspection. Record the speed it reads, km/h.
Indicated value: 22.5 km/h
